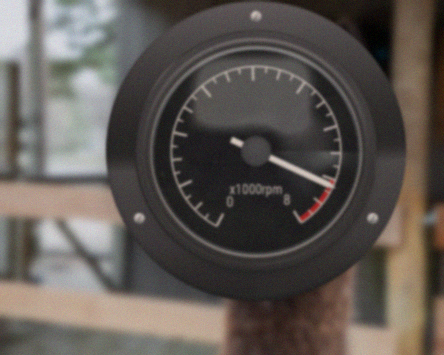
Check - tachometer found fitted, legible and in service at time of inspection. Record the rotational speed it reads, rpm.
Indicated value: 7125 rpm
